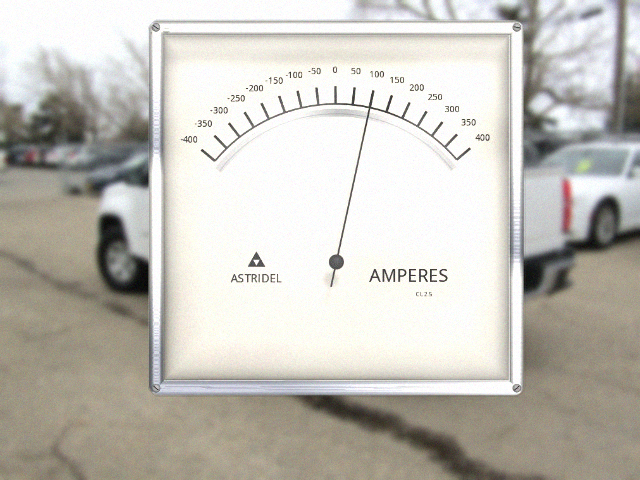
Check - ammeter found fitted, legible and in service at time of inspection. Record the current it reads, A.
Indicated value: 100 A
